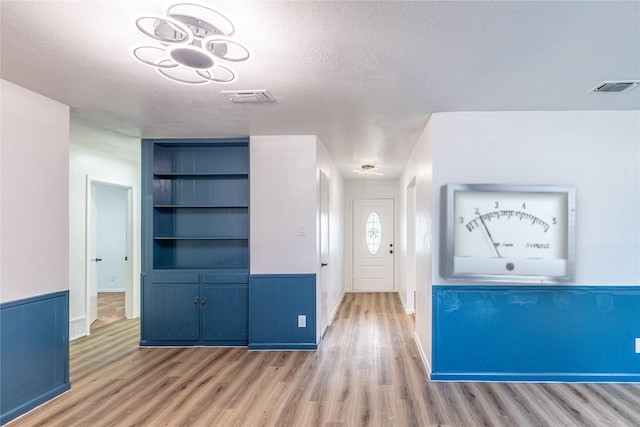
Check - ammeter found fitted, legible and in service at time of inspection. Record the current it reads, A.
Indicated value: 2 A
